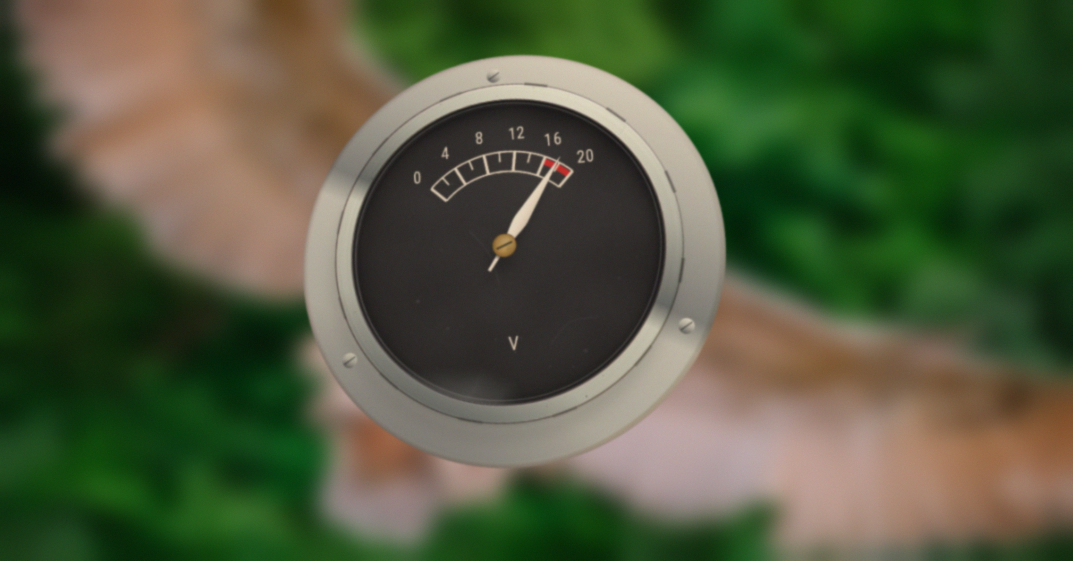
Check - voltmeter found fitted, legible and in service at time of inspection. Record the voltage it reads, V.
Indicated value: 18 V
